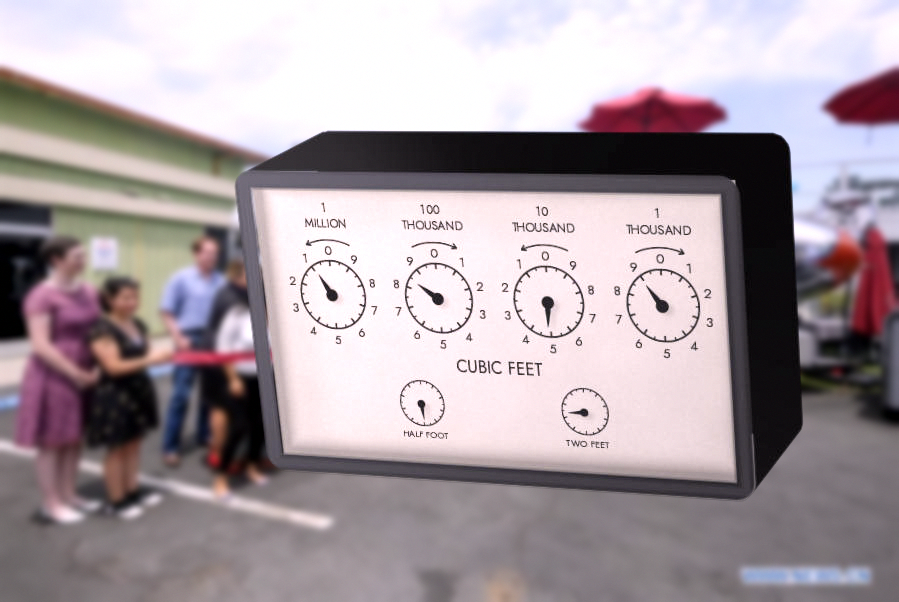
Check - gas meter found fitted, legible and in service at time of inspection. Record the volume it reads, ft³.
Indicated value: 84900 ft³
